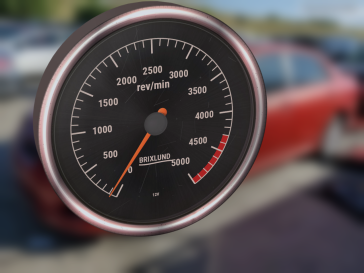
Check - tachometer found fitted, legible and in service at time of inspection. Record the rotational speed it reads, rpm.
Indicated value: 100 rpm
